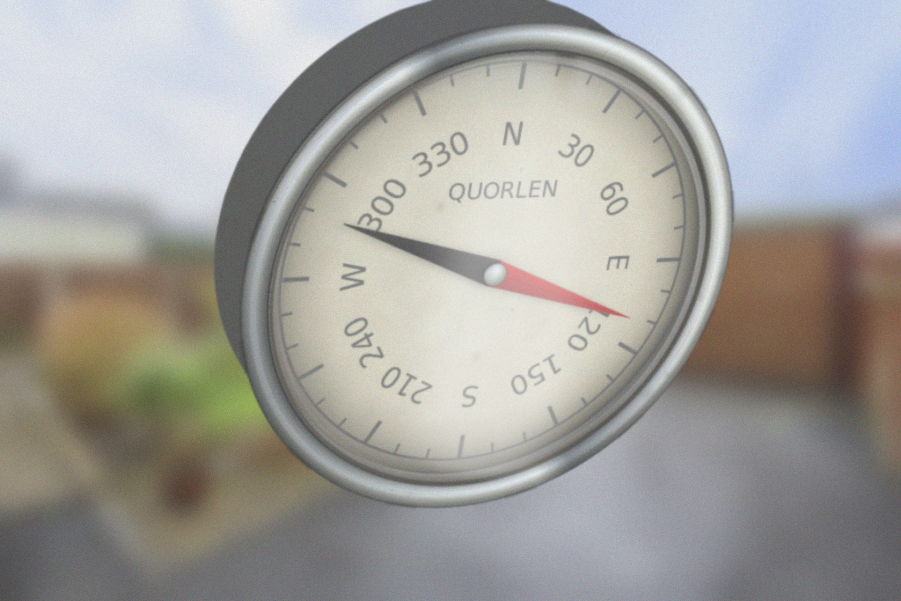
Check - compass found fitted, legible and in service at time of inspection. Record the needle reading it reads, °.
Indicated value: 110 °
